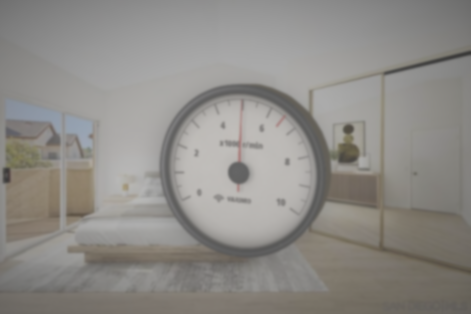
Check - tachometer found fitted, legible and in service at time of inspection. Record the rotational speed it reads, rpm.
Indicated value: 5000 rpm
